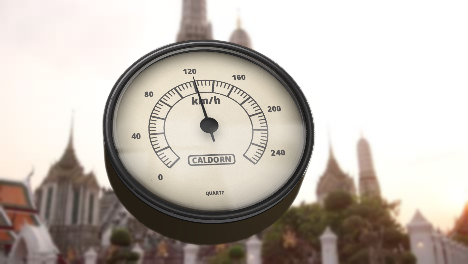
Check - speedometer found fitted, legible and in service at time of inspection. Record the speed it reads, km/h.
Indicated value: 120 km/h
